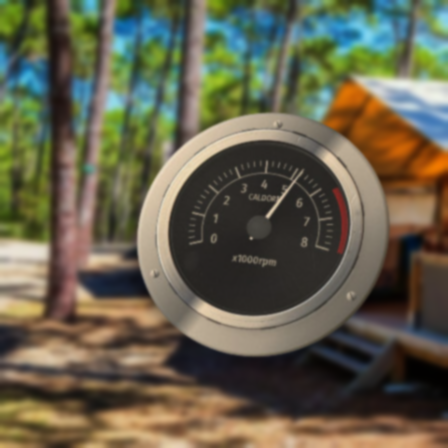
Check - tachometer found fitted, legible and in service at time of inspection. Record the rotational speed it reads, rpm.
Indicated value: 5200 rpm
